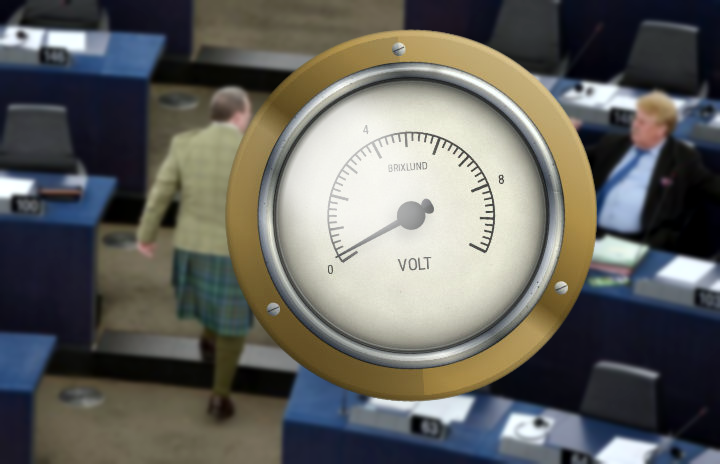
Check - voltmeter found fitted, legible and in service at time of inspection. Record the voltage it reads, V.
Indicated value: 0.2 V
